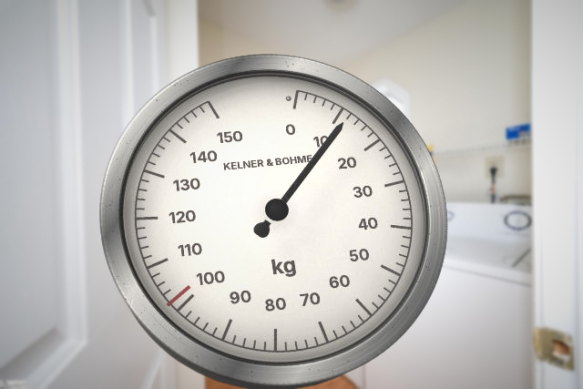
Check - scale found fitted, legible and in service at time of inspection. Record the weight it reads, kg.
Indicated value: 12 kg
